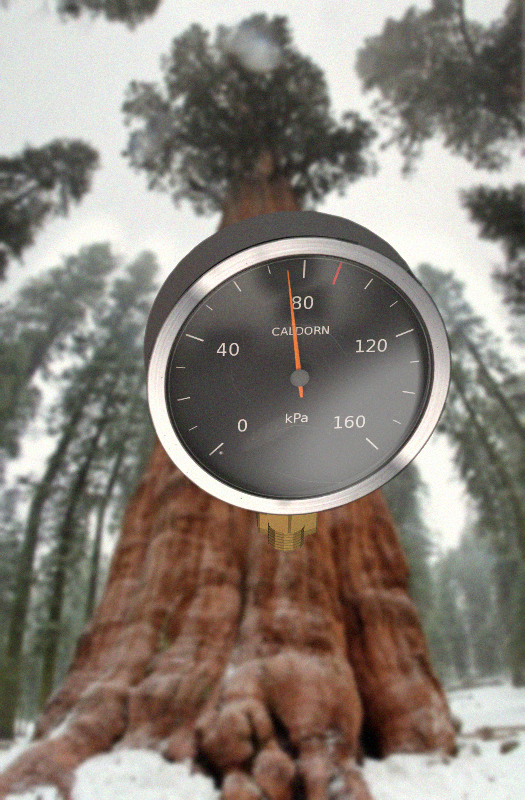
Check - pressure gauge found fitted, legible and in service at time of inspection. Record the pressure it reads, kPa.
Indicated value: 75 kPa
